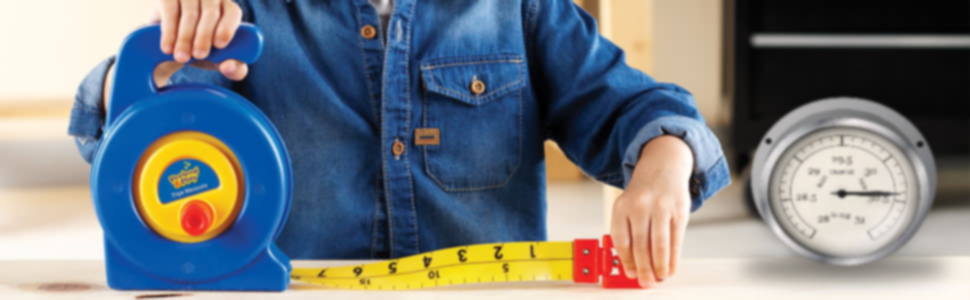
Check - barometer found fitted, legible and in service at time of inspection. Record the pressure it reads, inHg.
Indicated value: 30.4 inHg
